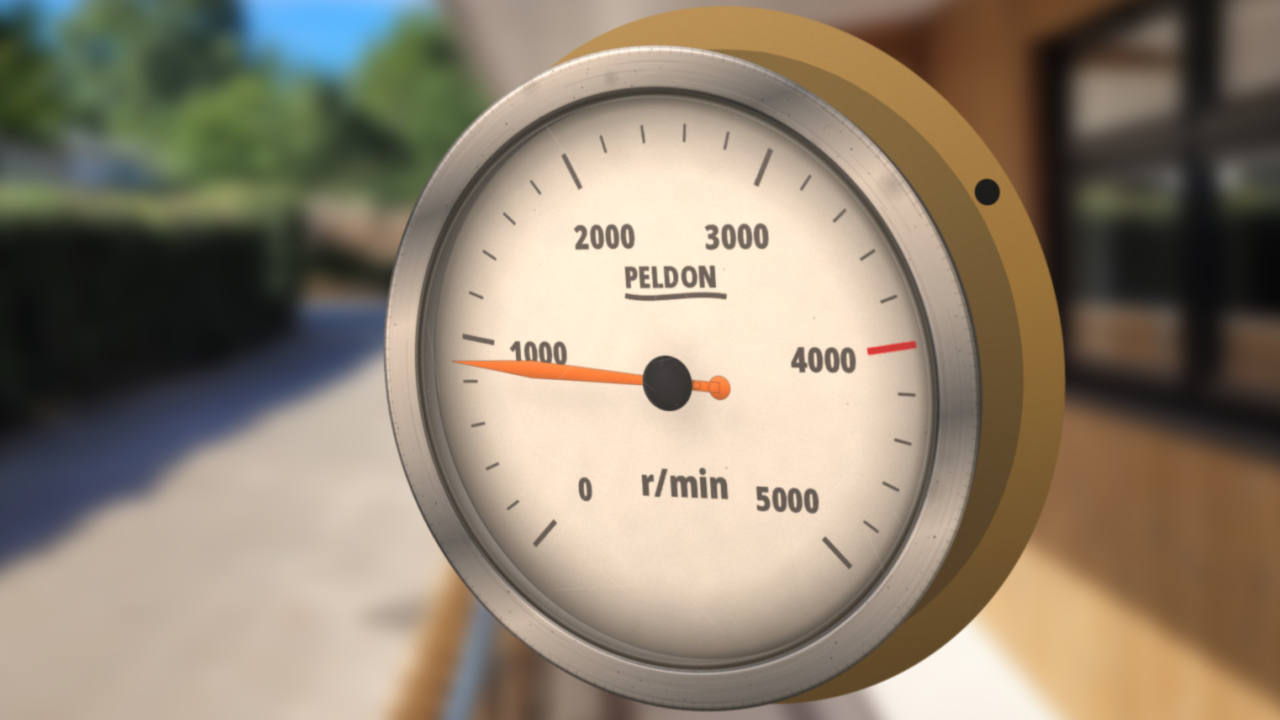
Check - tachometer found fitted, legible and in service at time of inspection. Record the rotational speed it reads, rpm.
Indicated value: 900 rpm
